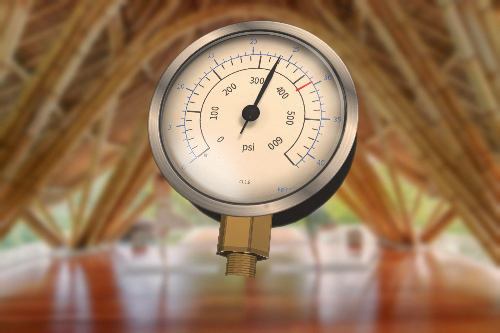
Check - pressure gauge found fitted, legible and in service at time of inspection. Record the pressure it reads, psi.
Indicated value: 340 psi
